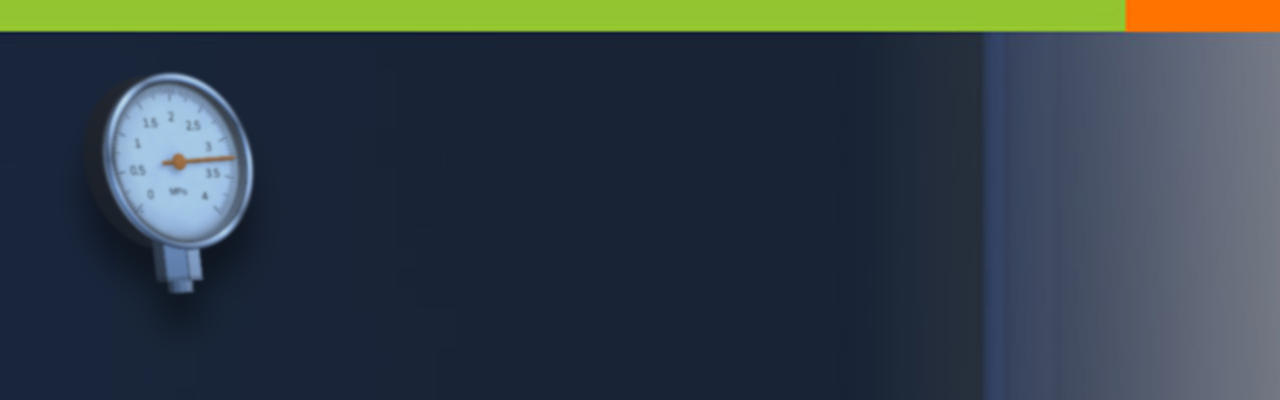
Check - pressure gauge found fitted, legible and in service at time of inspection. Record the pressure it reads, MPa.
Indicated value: 3.25 MPa
